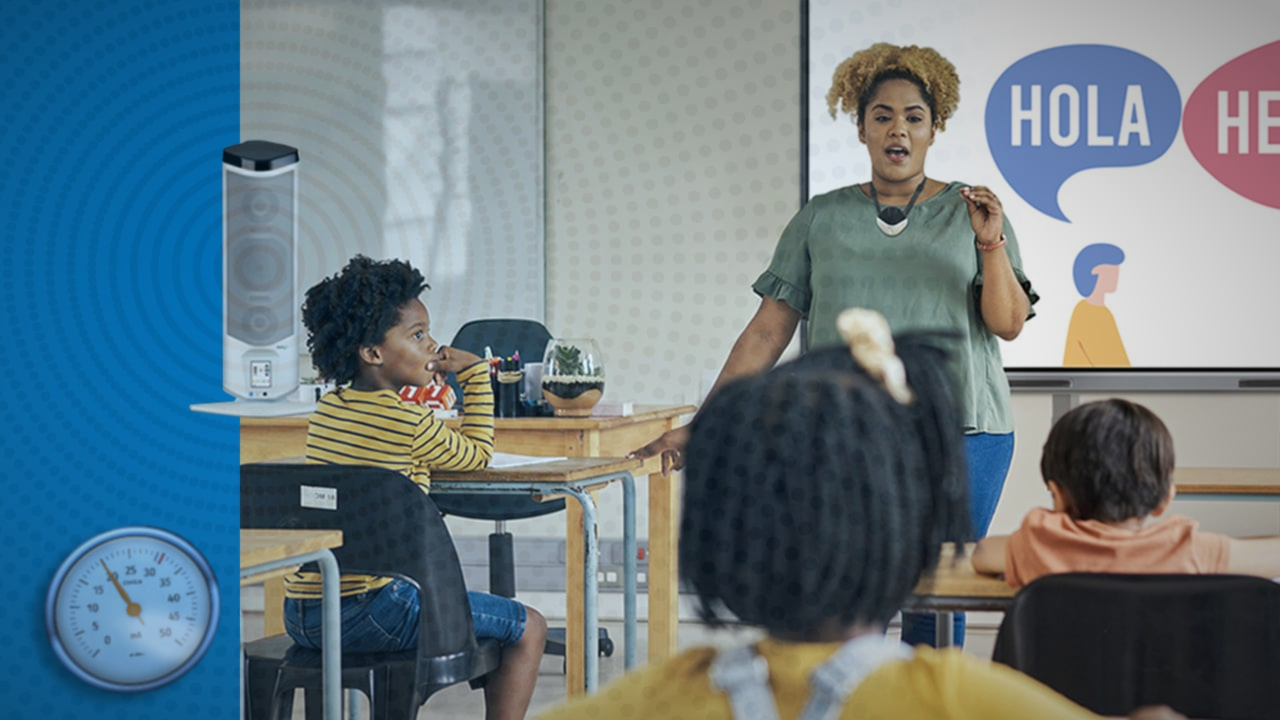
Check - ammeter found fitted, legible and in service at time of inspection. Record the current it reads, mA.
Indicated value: 20 mA
